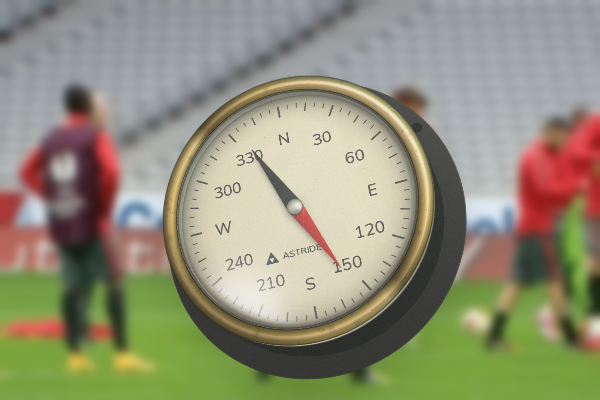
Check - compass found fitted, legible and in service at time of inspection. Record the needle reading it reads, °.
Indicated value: 155 °
